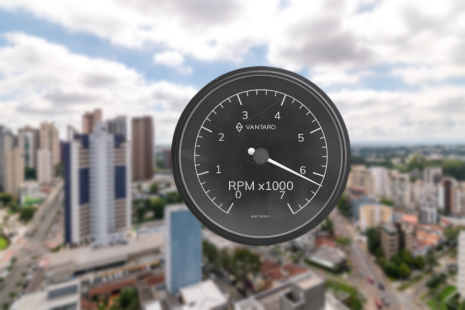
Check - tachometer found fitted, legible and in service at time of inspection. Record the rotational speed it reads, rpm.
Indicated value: 6200 rpm
